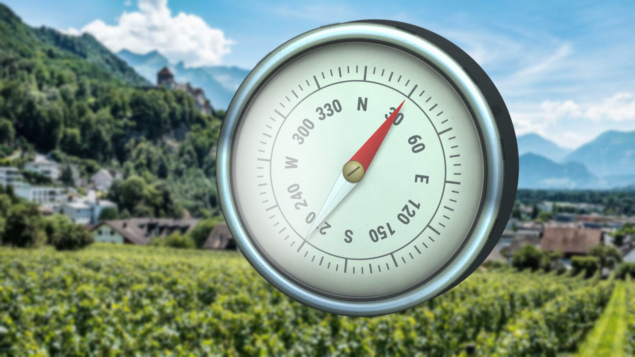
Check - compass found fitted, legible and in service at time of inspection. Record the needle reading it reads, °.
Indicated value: 30 °
